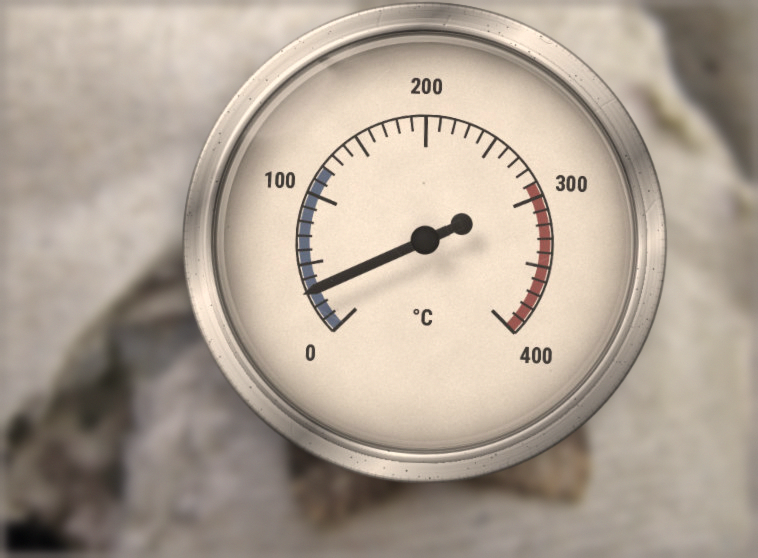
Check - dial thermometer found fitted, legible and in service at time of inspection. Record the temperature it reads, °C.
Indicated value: 30 °C
